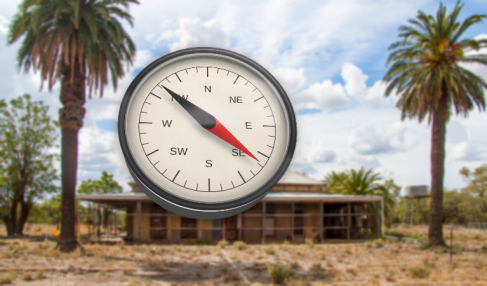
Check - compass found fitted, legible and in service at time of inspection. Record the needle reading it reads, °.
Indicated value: 130 °
